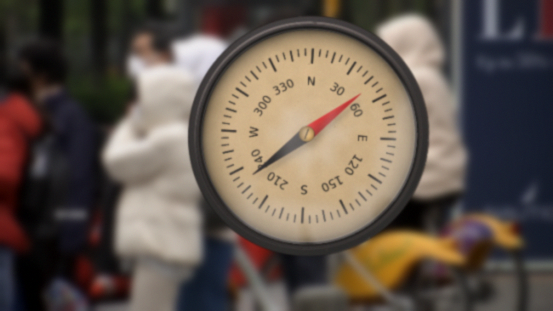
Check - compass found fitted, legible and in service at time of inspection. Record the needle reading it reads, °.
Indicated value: 50 °
